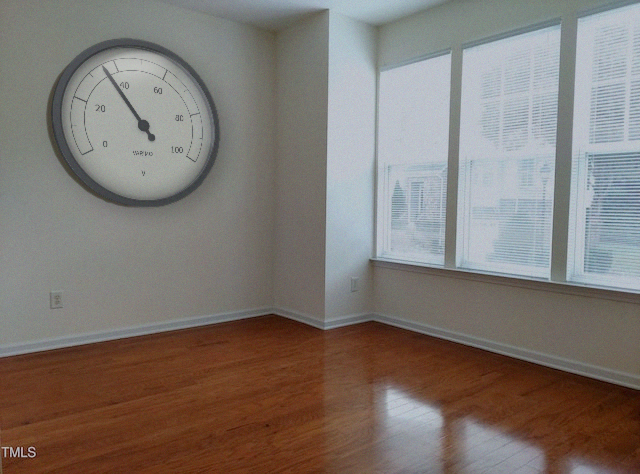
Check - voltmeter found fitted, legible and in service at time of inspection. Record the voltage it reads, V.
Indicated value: 35 V
